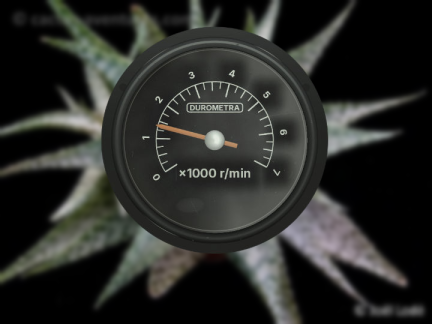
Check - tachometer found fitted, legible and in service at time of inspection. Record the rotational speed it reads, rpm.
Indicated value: 1375 rpm
